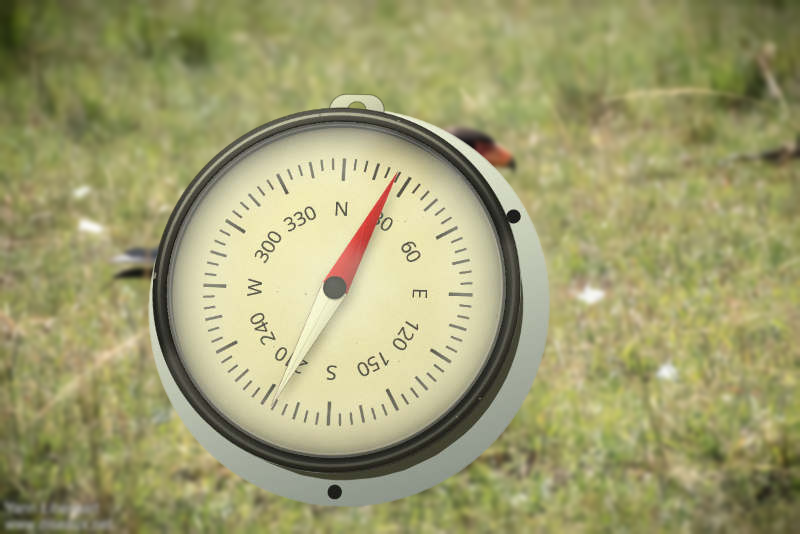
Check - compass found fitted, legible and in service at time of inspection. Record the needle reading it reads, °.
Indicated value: 25 °
